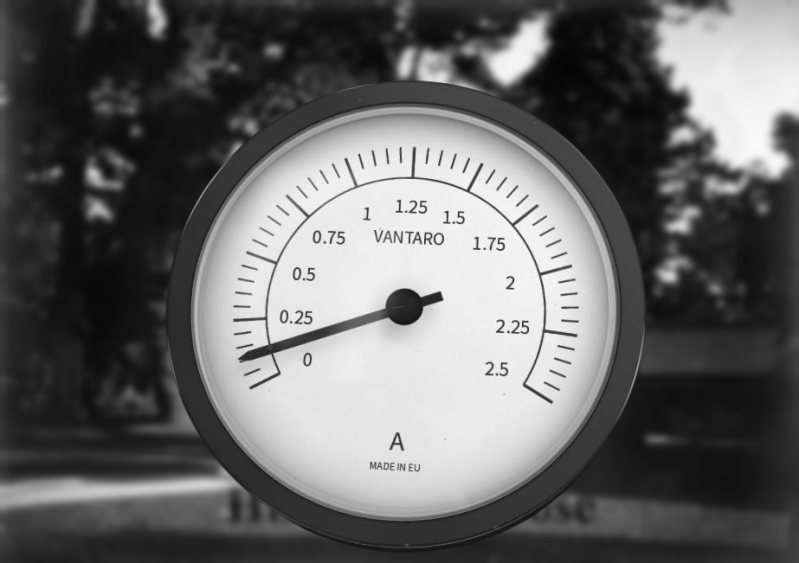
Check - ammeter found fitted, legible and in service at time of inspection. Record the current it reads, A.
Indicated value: 0.1 A
